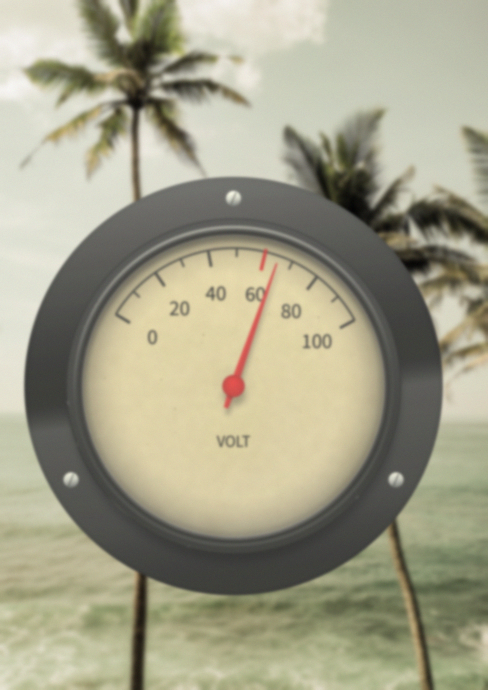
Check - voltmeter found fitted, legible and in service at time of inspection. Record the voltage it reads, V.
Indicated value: 65 V
